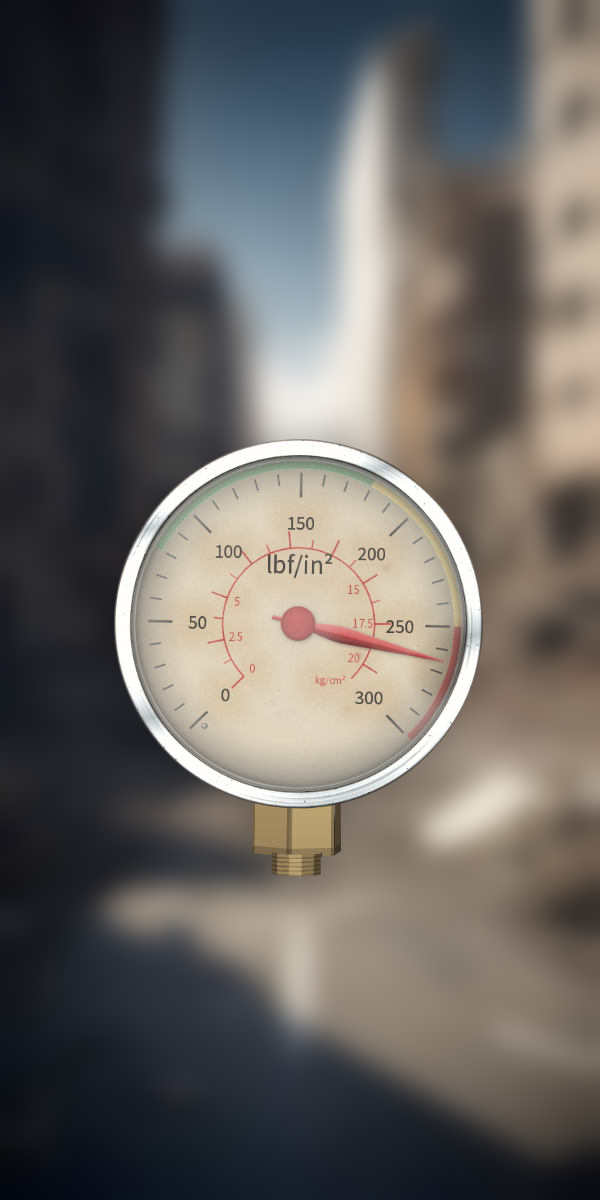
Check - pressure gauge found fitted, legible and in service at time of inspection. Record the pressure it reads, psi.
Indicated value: 265 psi
